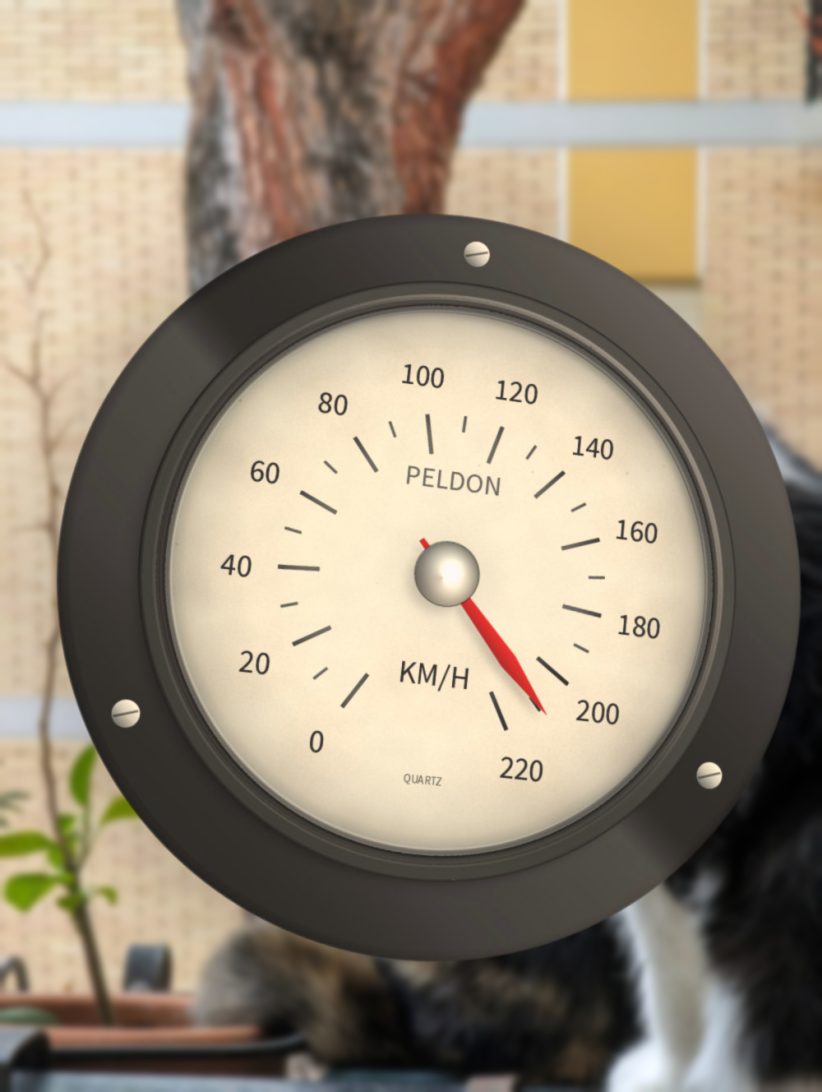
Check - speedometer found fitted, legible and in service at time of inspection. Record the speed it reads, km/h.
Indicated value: 210 km/h
